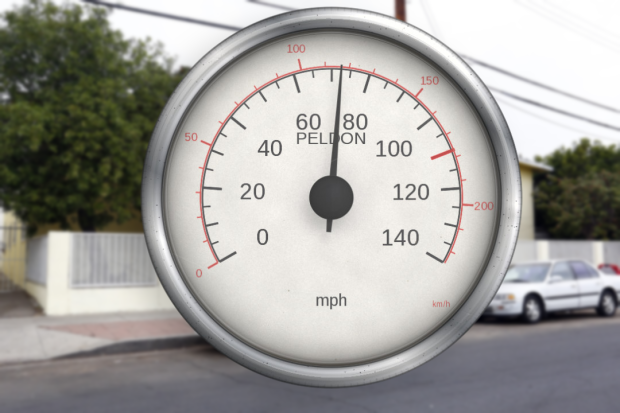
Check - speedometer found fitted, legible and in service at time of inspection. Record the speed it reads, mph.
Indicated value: 72.5 mph
